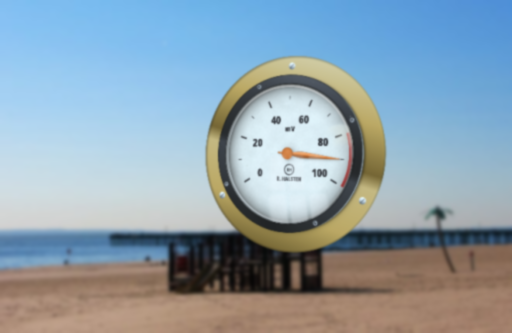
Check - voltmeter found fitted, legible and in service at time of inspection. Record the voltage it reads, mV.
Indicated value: 90 mV
